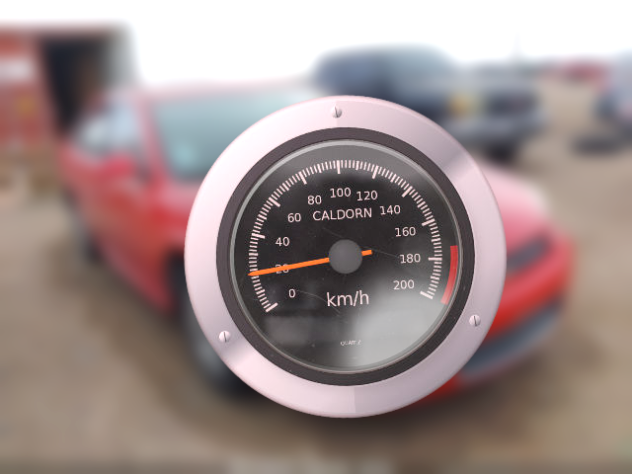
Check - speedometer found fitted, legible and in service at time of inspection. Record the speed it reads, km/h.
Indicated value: 20 km/h
